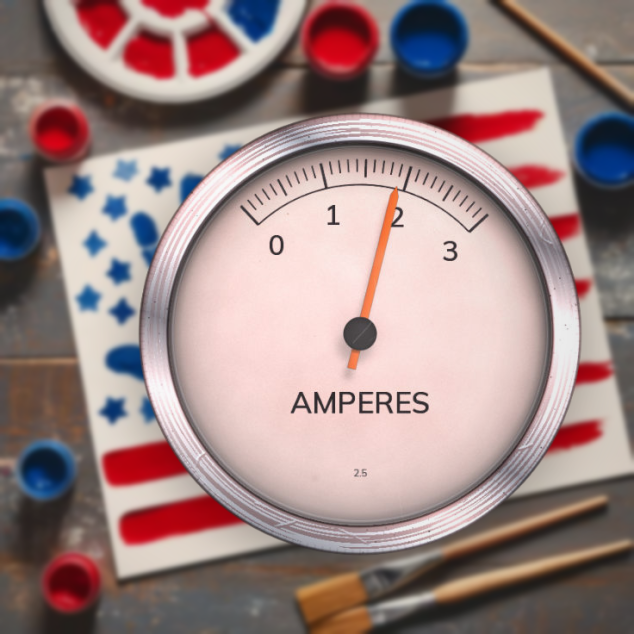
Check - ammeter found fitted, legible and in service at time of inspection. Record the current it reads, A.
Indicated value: 1.9 A
